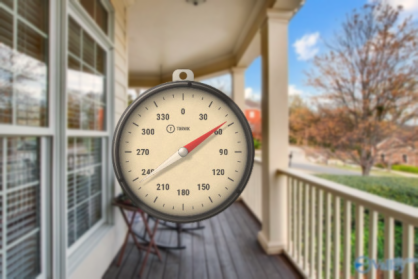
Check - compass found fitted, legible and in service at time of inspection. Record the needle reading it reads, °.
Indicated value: 55 °
